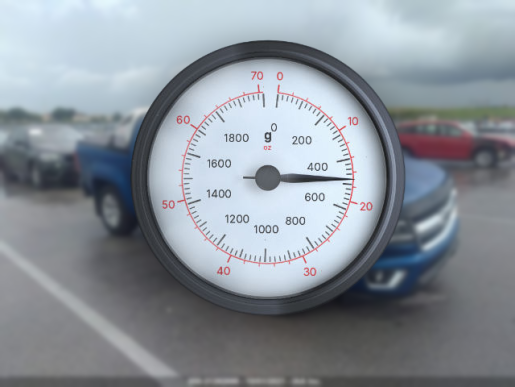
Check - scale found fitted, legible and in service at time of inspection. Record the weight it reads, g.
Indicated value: 480 g
